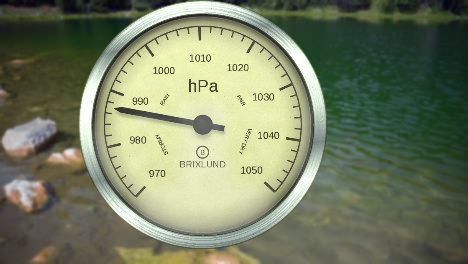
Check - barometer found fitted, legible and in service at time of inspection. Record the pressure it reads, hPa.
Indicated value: 987 hPa
